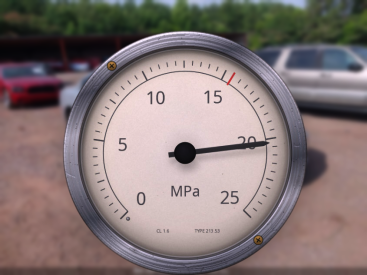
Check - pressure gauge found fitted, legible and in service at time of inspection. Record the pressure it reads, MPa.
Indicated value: 20.25 MPa
